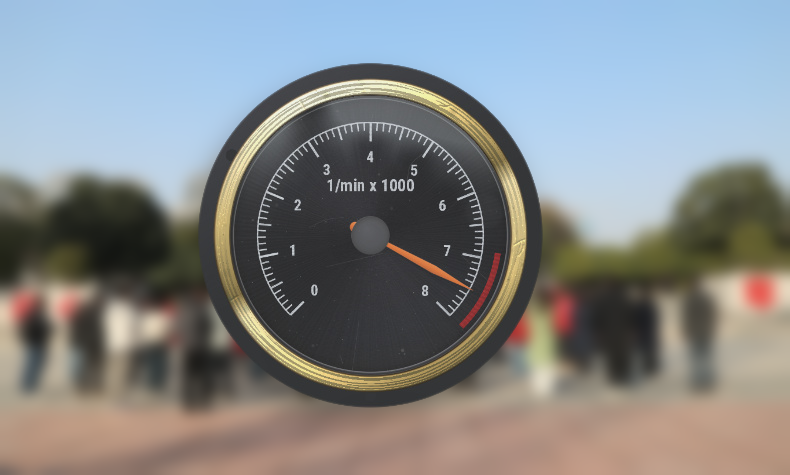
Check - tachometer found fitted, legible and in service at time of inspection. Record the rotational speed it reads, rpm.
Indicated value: 7500 rpm
